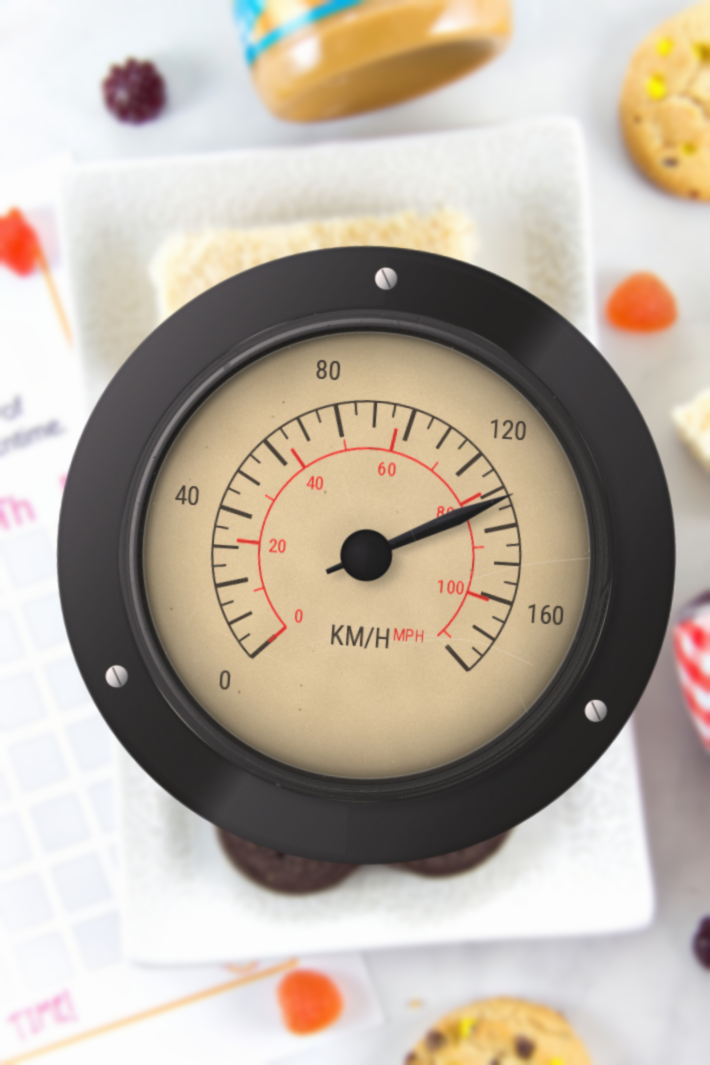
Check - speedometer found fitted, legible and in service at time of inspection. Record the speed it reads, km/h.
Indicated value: 132.5 km/h
